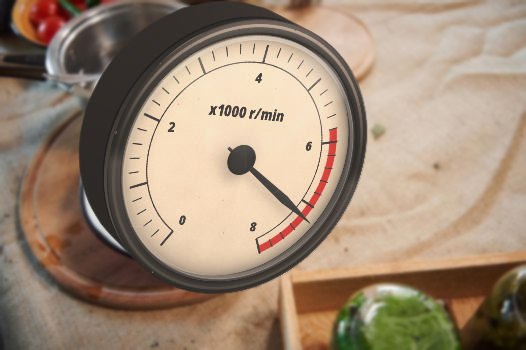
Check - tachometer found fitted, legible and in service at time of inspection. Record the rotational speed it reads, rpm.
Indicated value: 7200 rpm
